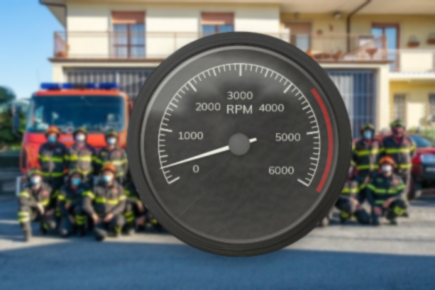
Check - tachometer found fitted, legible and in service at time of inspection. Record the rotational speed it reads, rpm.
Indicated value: 300 rpm
